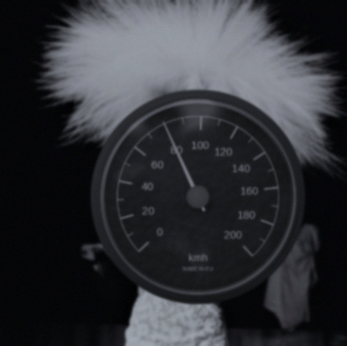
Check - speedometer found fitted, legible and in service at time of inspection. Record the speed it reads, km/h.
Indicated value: 80 km/h
